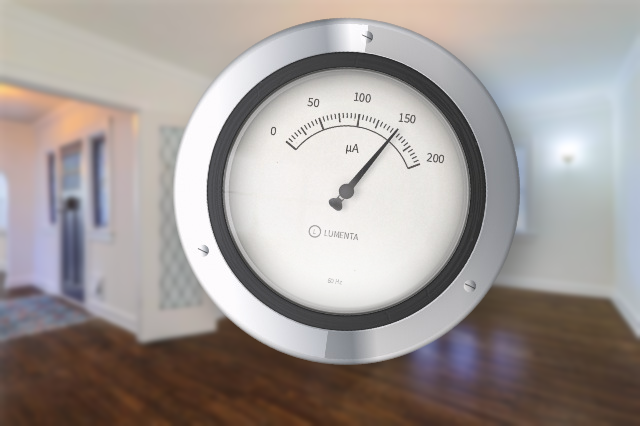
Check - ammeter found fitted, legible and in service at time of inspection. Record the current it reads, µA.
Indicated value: 150 µA
